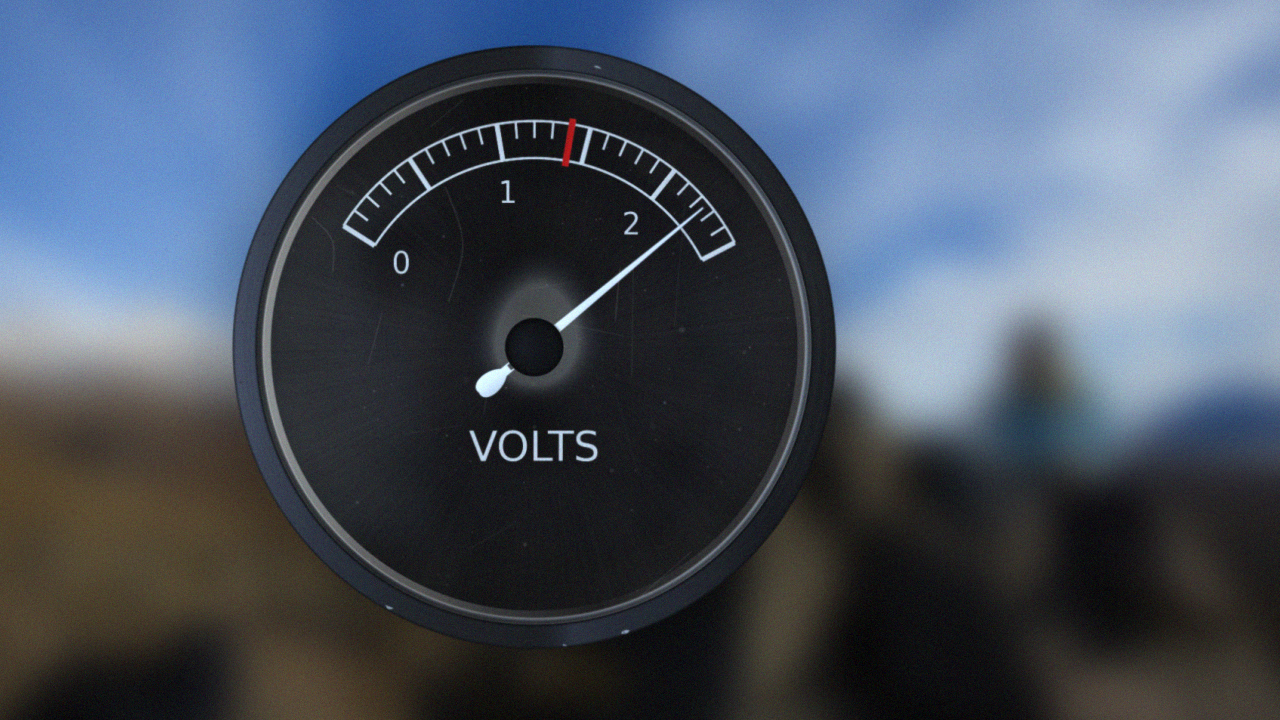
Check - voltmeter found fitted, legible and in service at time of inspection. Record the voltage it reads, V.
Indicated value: 2.25 V
